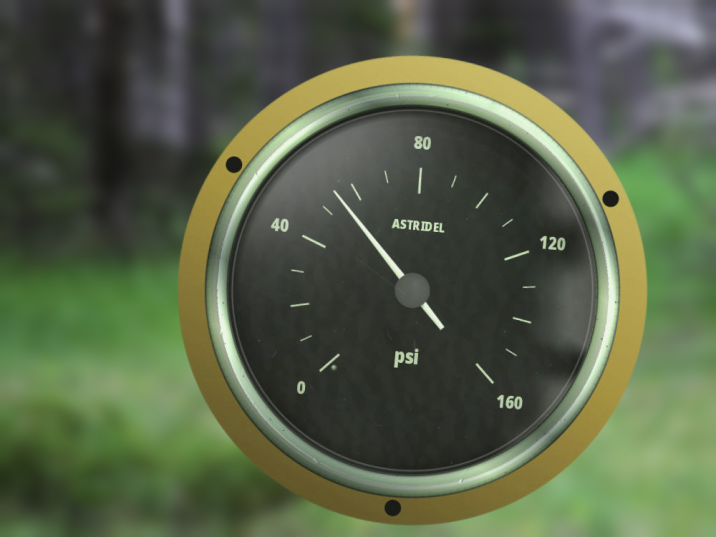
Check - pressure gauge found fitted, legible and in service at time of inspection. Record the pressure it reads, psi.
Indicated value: 55 psi
